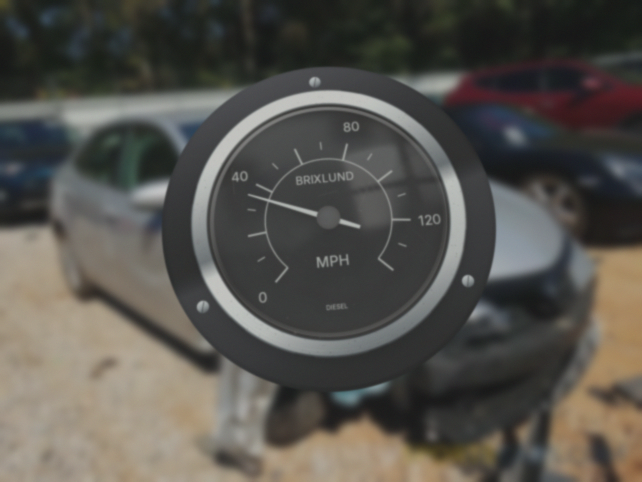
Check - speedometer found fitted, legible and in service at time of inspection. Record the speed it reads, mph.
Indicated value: 35 mph
